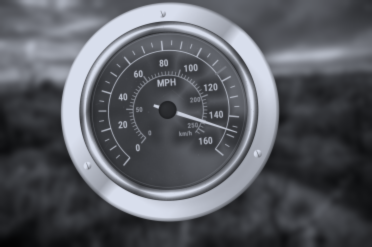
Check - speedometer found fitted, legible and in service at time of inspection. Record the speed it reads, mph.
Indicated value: 147.5 mph
